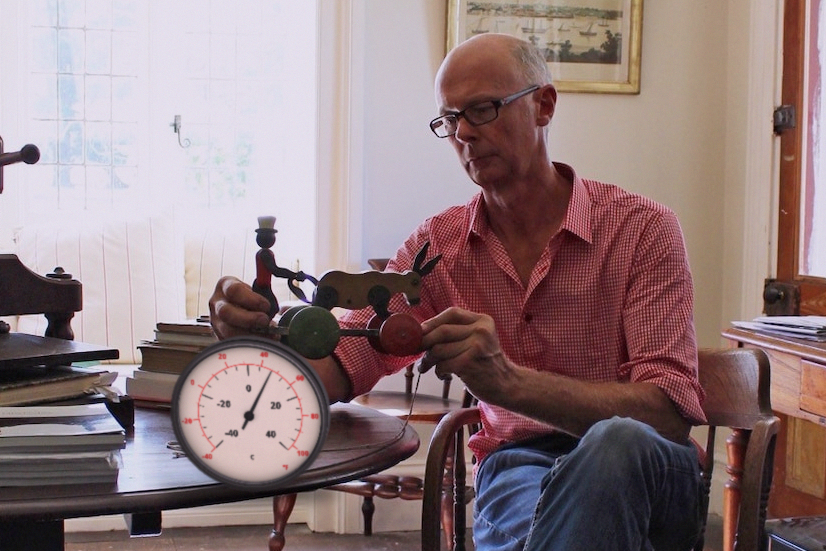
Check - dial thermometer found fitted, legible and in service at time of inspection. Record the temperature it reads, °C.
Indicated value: 8 °C
